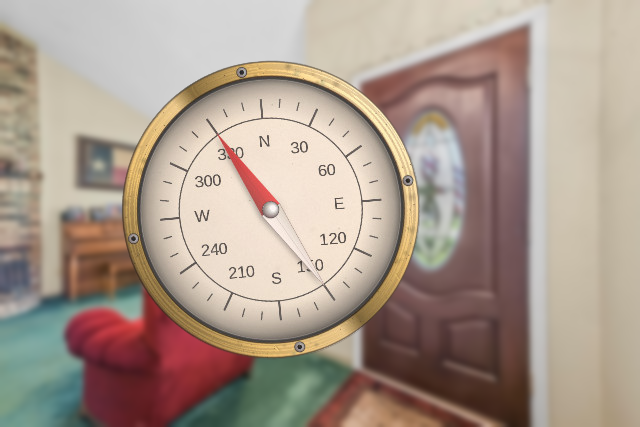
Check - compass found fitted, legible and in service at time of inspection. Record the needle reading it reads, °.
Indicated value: 330 °
